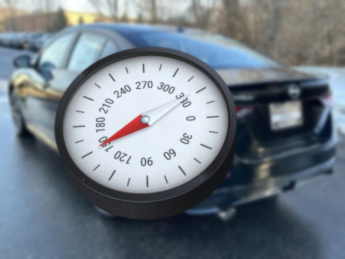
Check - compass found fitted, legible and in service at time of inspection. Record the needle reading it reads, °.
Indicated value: 150 °
